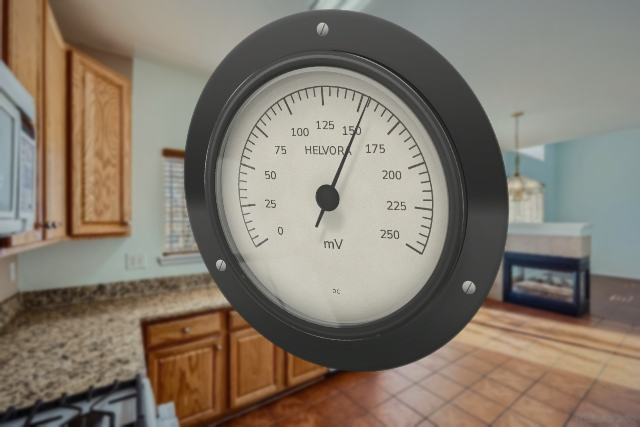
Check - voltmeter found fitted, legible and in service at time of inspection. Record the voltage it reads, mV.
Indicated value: 155 mV
